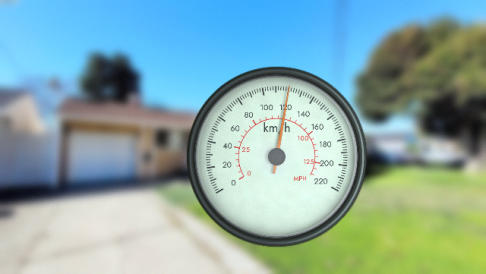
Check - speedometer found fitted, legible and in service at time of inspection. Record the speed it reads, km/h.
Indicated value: 120 km/h
